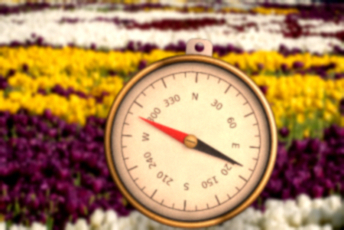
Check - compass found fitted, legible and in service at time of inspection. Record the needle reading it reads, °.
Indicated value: 290 °
